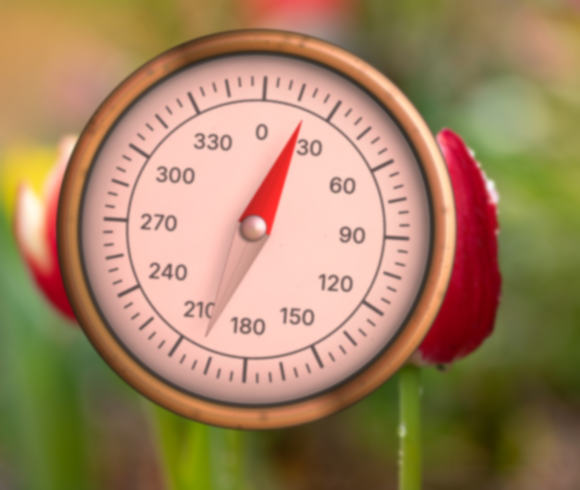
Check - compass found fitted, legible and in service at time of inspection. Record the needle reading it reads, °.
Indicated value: 20 °
